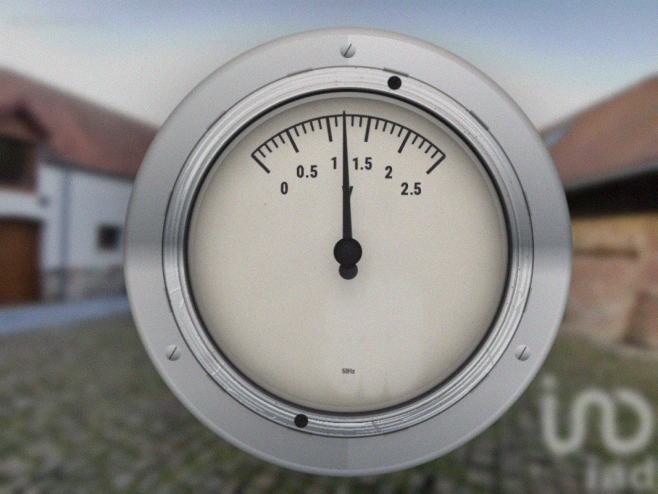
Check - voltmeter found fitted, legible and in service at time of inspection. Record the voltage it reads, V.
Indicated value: 1.2 V
